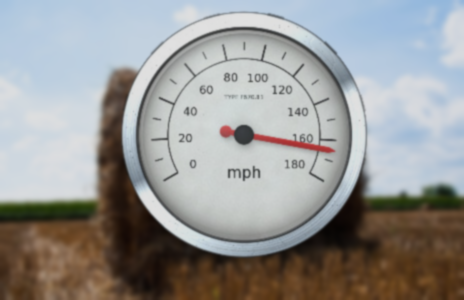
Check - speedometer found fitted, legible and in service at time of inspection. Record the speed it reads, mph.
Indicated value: 165 mph
